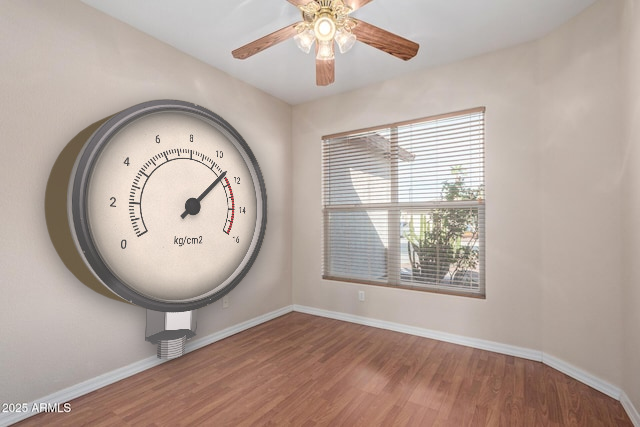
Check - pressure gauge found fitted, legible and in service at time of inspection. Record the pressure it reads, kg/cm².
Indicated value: 11 kg/cm²
